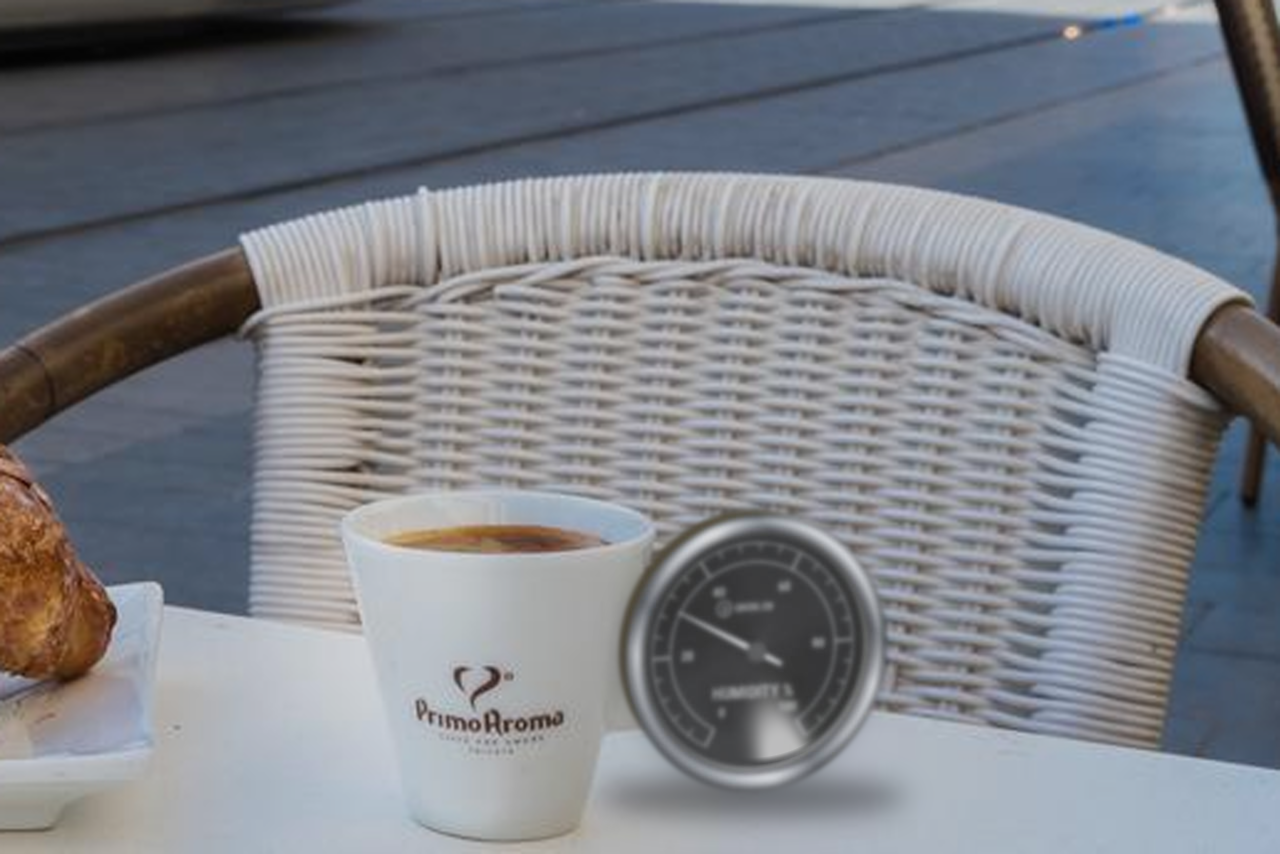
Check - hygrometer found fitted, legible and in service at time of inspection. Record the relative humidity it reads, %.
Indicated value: 30 %
